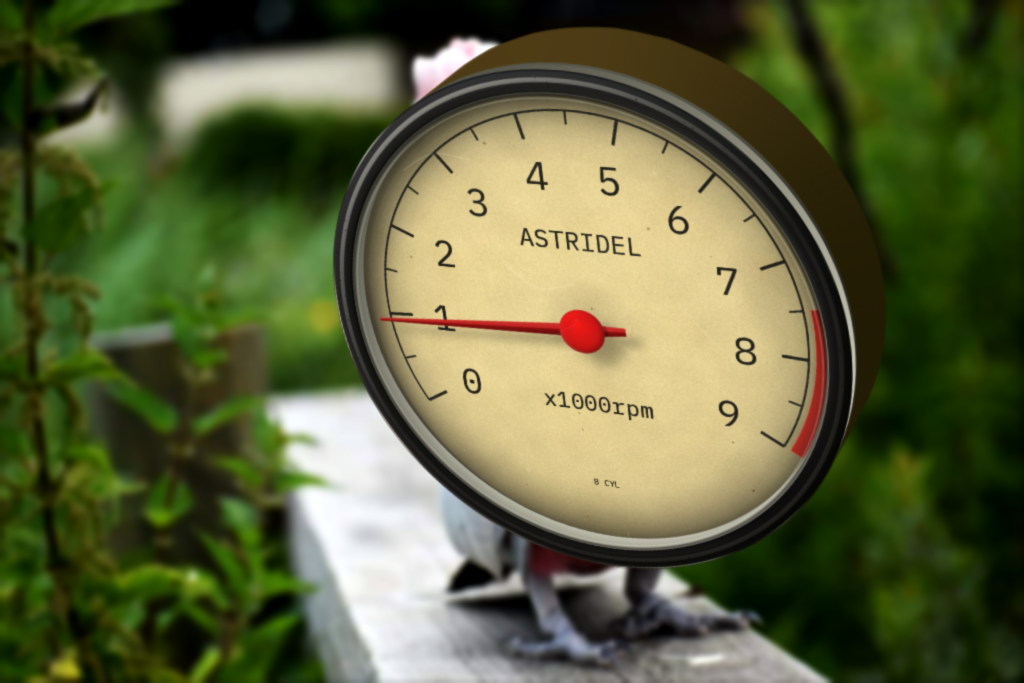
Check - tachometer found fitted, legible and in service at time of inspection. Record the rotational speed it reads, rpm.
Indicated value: 1000 rpm
